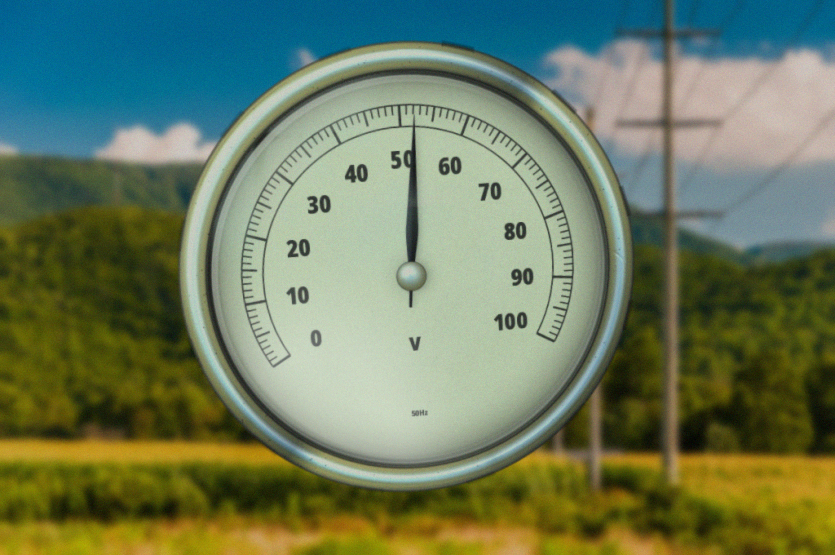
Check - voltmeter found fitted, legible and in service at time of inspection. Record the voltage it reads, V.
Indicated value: 52 V
